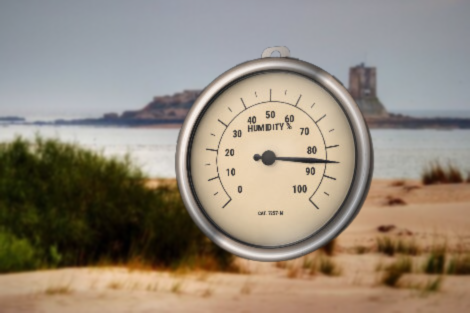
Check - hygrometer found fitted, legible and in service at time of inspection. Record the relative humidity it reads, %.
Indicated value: 85 %
